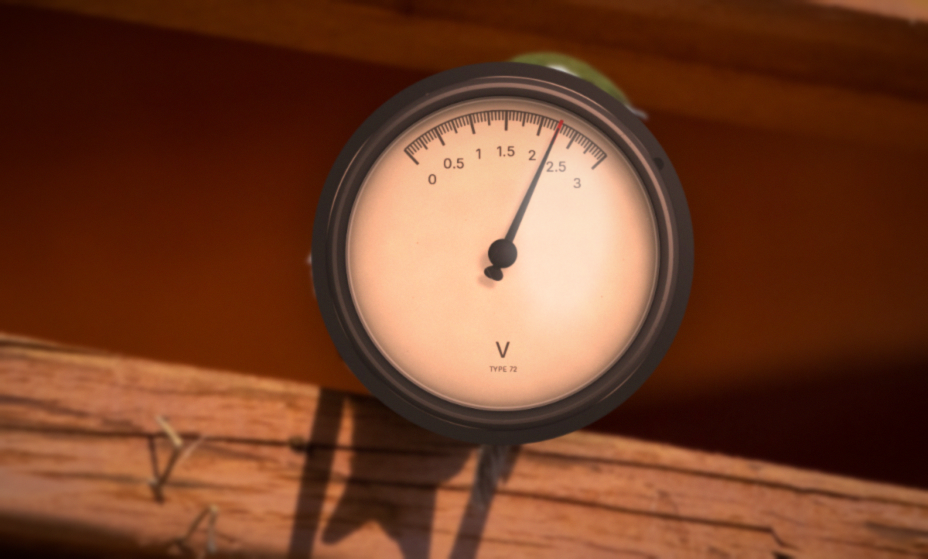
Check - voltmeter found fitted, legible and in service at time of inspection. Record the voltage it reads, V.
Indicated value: 2.25 V
